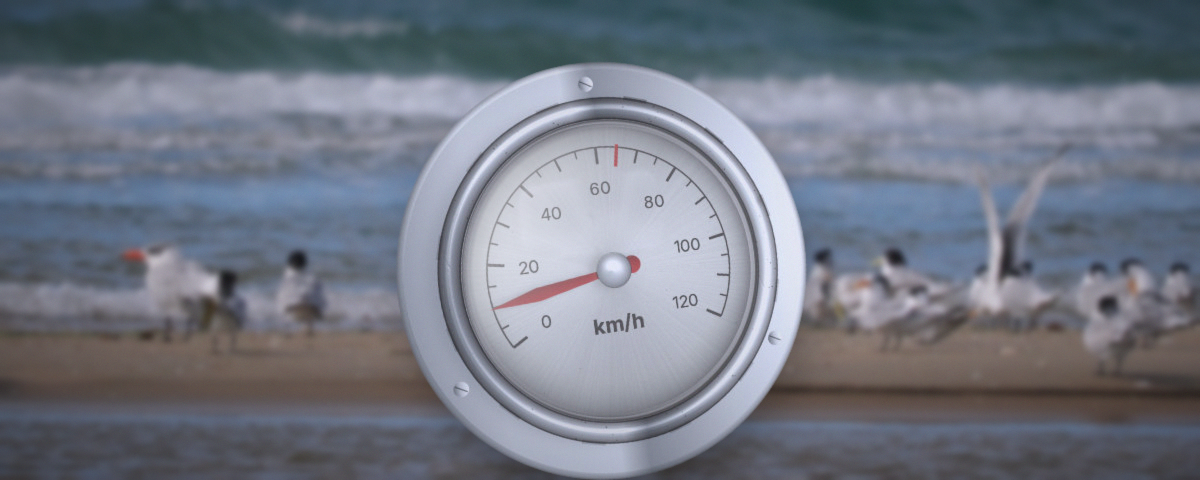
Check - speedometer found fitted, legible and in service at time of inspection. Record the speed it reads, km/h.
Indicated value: 10 km/h
